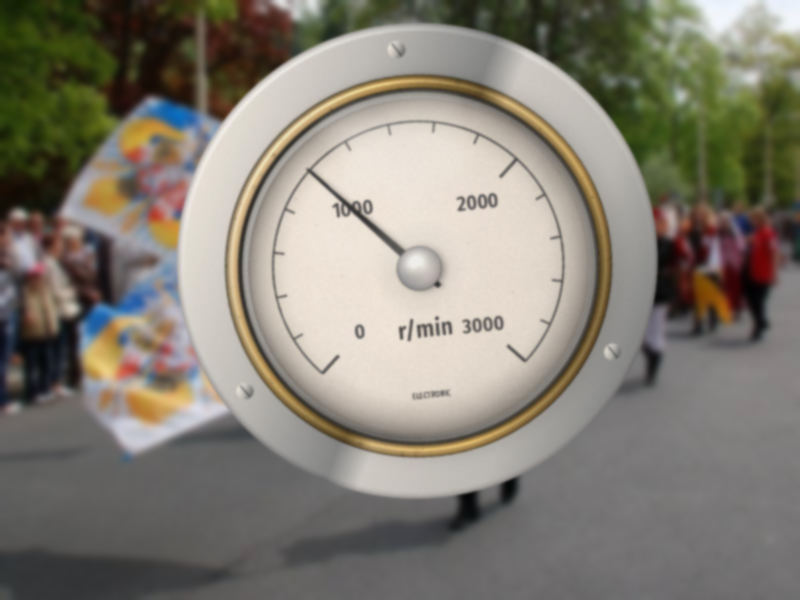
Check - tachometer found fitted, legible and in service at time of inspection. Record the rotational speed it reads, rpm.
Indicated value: 1000 rpm
